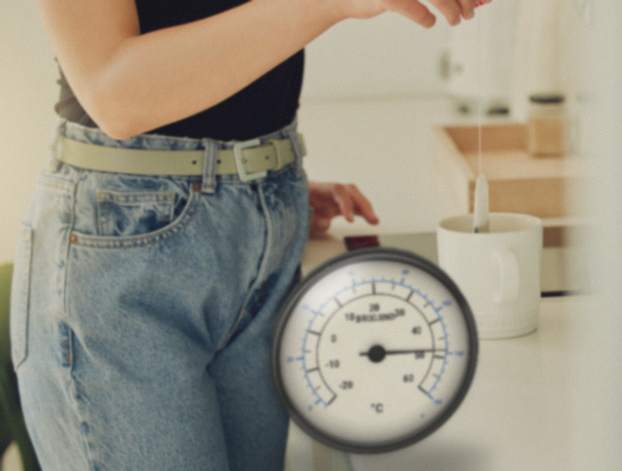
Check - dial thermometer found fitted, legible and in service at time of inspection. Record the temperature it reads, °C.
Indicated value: 47.5 °C
